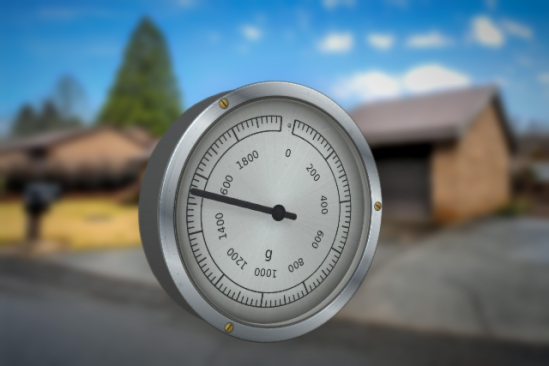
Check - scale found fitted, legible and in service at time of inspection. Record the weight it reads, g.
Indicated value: 1540 g
